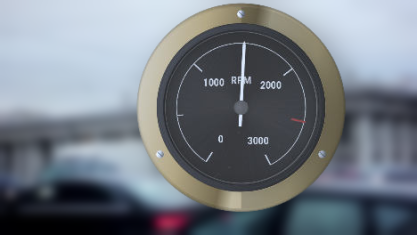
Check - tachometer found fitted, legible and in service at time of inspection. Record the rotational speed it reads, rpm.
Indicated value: 1500 rpm
